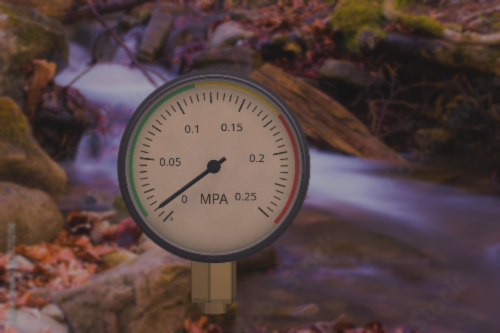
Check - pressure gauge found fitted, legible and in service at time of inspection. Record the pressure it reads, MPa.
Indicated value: 0.01 MPa
